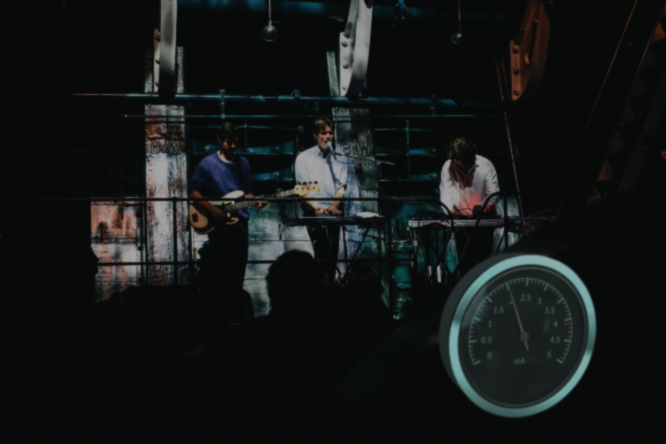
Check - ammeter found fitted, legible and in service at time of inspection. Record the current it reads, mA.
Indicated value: 2 mA
